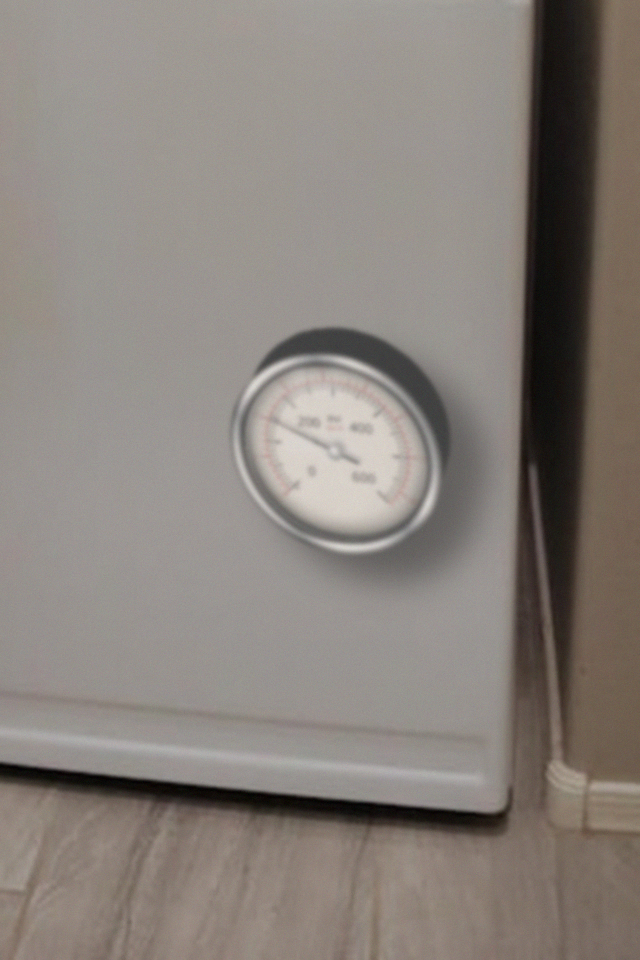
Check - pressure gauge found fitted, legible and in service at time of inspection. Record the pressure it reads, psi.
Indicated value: 150 psi
